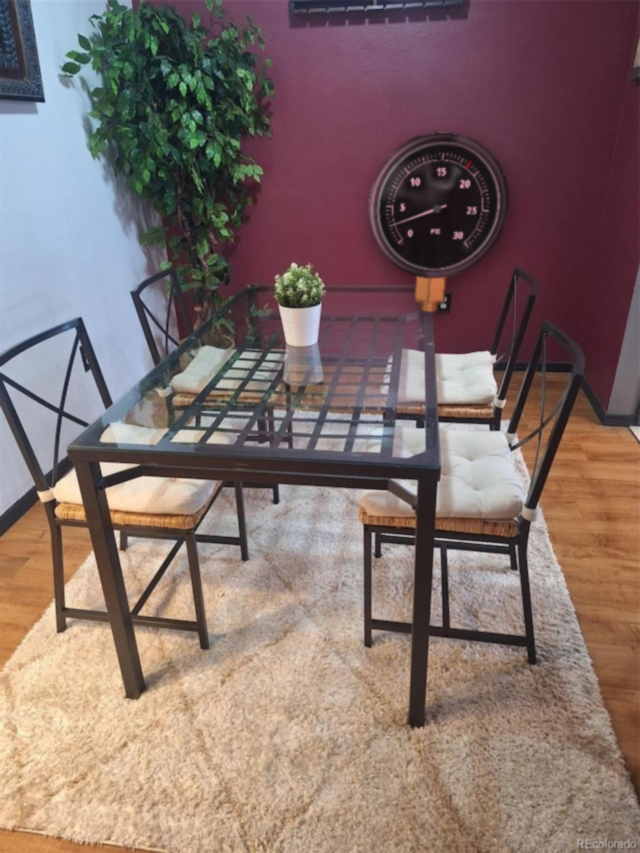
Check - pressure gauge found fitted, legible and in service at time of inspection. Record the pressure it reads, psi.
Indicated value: 2.5 psi
